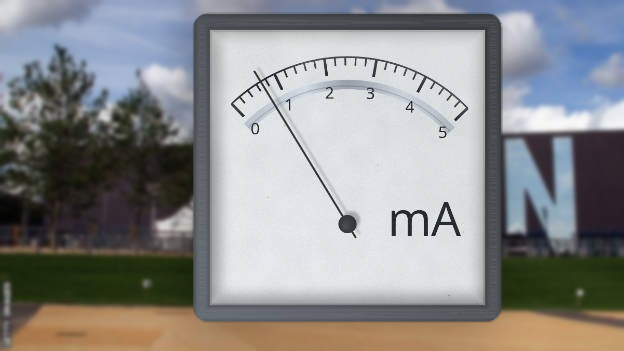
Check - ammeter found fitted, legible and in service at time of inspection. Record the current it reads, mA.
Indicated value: 0.7 mA
